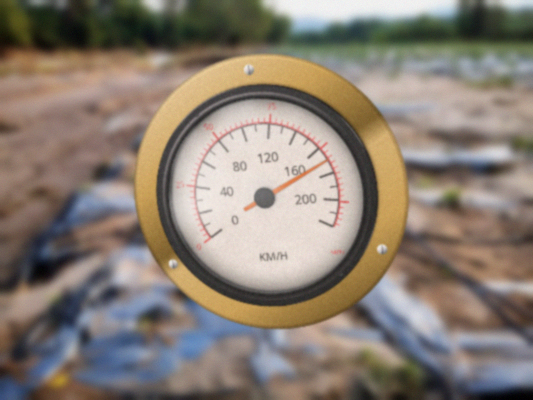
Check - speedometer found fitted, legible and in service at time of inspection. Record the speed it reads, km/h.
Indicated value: 170 km/h
